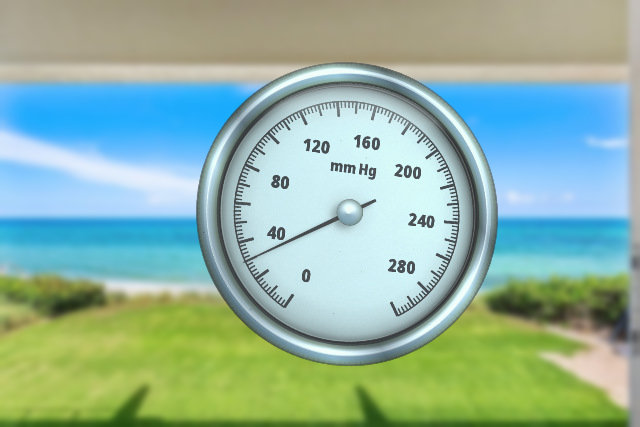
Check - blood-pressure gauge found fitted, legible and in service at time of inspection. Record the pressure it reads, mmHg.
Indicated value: 30 mmHg
